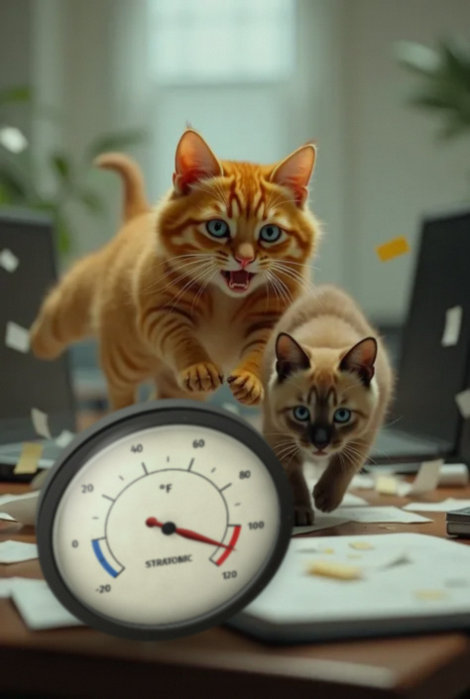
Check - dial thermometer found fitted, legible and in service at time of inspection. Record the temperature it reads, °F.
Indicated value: 110 °F
